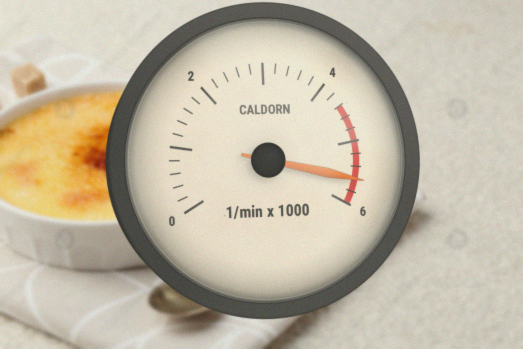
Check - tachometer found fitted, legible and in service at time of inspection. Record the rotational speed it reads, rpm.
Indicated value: 5600 rpm
